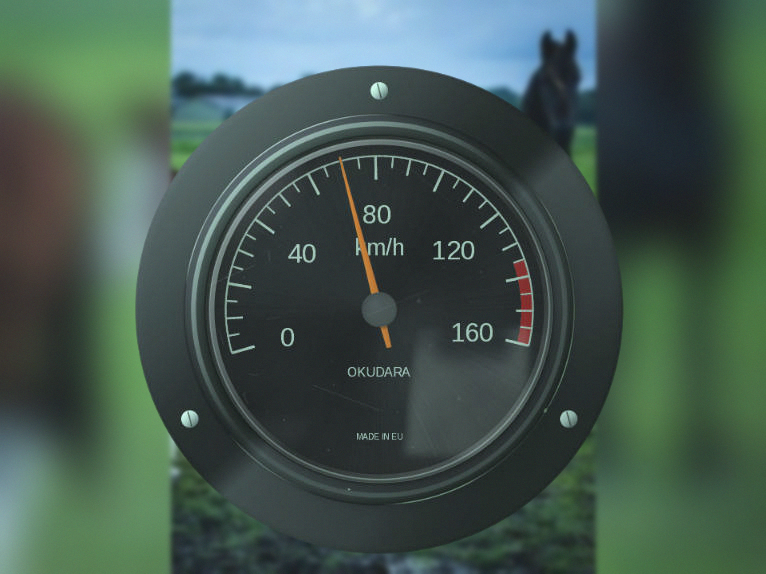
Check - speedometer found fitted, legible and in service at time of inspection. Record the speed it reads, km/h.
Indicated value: 70 km/h
